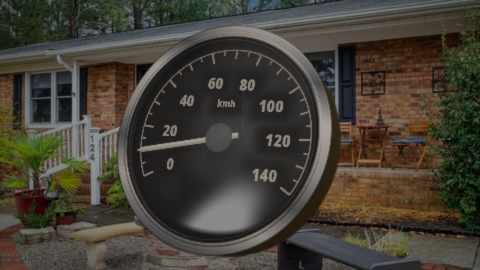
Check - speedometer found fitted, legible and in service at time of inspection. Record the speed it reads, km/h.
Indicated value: 10 km/h
